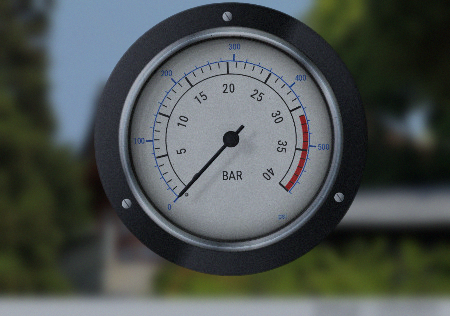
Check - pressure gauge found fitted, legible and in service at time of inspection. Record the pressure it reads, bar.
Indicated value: 0 bar
